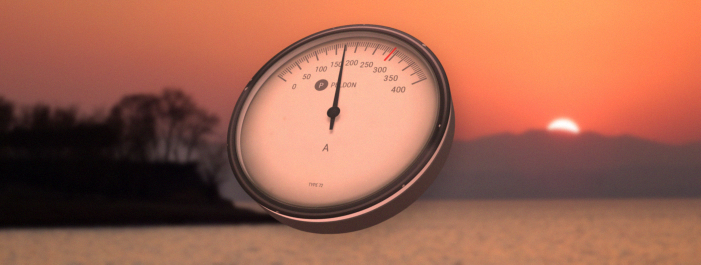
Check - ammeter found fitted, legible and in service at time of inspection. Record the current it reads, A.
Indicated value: 175 A
